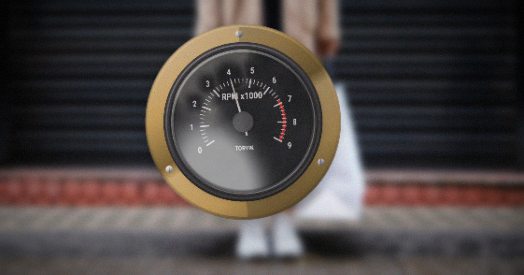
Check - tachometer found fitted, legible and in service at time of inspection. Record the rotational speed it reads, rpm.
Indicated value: 4000 rpm
